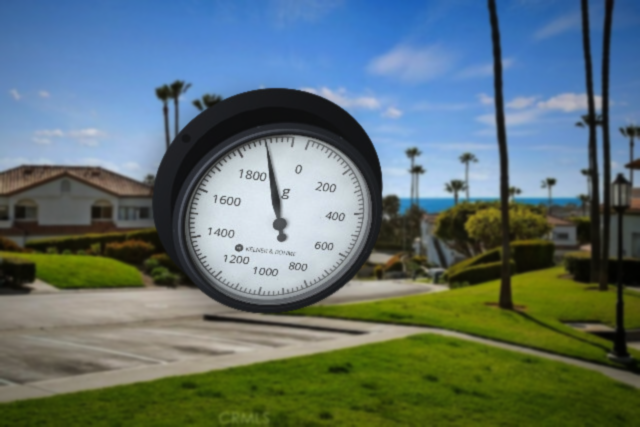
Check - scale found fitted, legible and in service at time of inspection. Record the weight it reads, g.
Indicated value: 1900 g
